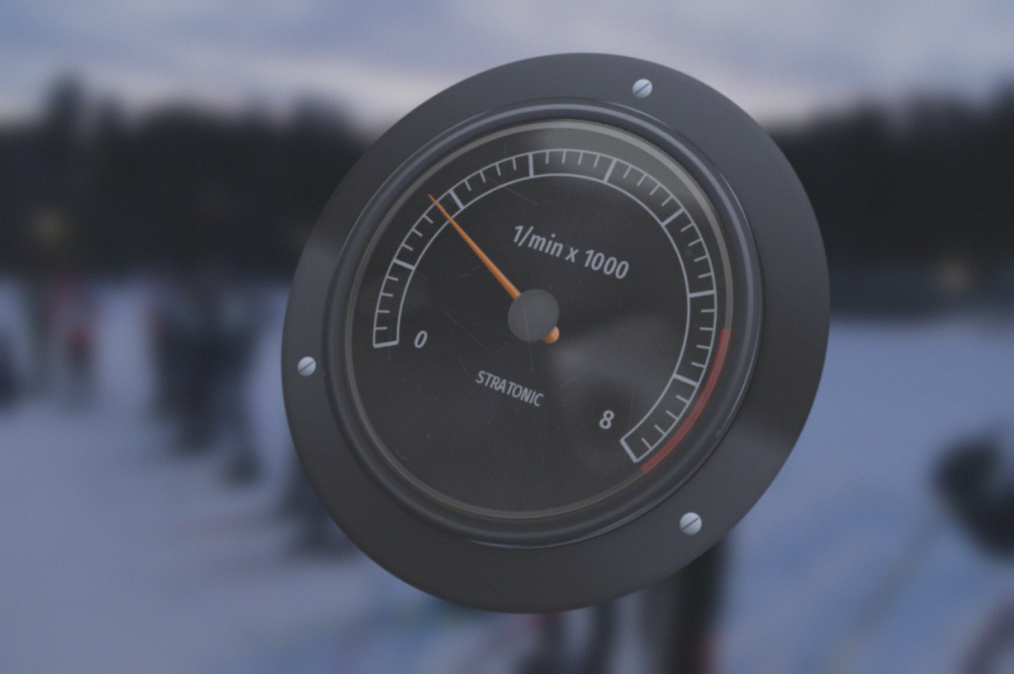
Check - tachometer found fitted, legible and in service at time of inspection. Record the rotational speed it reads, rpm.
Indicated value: 1800 rpm
